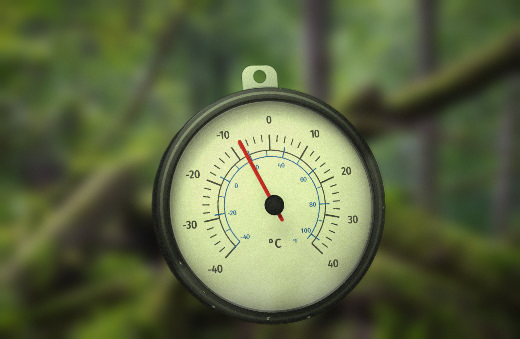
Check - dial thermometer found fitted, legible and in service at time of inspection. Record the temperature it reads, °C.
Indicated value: -8 °C
